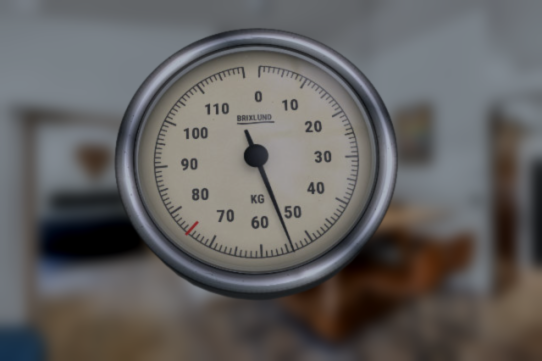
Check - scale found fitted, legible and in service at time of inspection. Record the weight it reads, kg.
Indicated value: 54 kg
